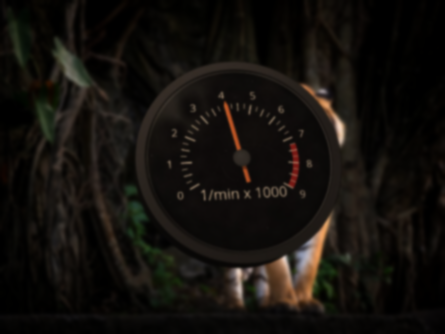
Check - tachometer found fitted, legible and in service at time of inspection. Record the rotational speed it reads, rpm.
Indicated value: 4000 rpm
